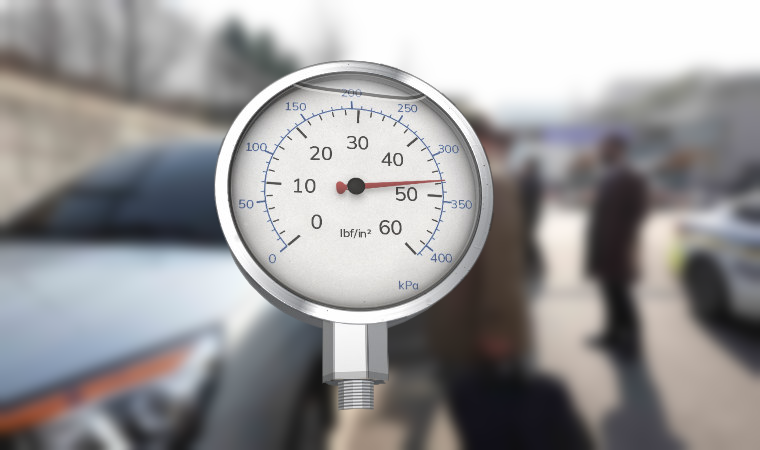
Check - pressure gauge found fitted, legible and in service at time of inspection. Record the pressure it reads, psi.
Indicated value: 48 psi
